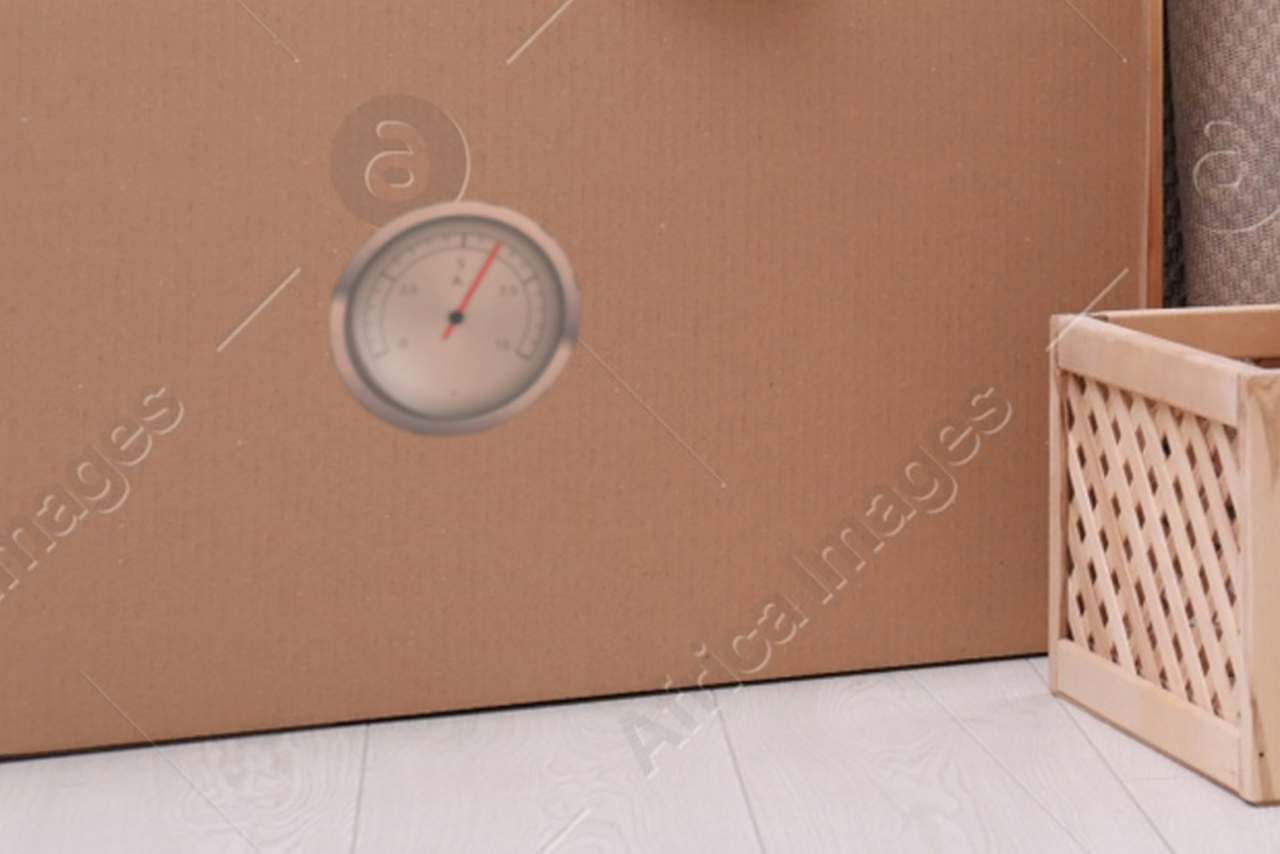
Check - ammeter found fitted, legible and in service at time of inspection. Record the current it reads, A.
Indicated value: 6 A
